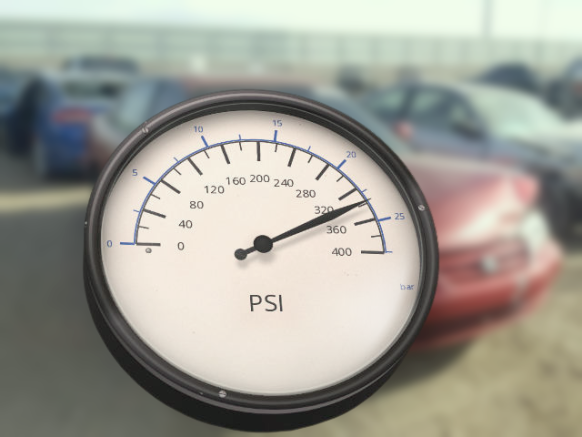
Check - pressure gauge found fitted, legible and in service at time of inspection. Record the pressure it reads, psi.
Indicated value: 340 psi
